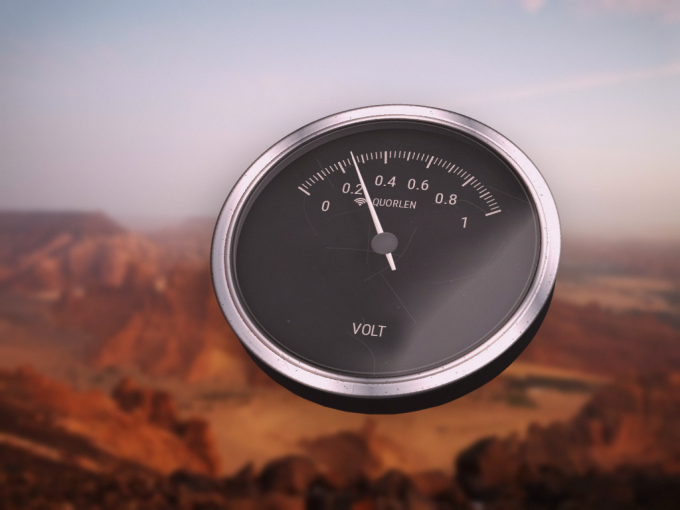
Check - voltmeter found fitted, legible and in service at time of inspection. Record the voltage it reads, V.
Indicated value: 0.26 V
